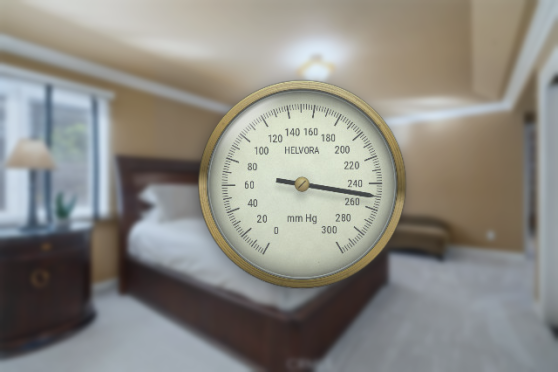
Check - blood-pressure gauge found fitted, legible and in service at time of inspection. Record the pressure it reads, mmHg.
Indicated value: 250 mmHg
